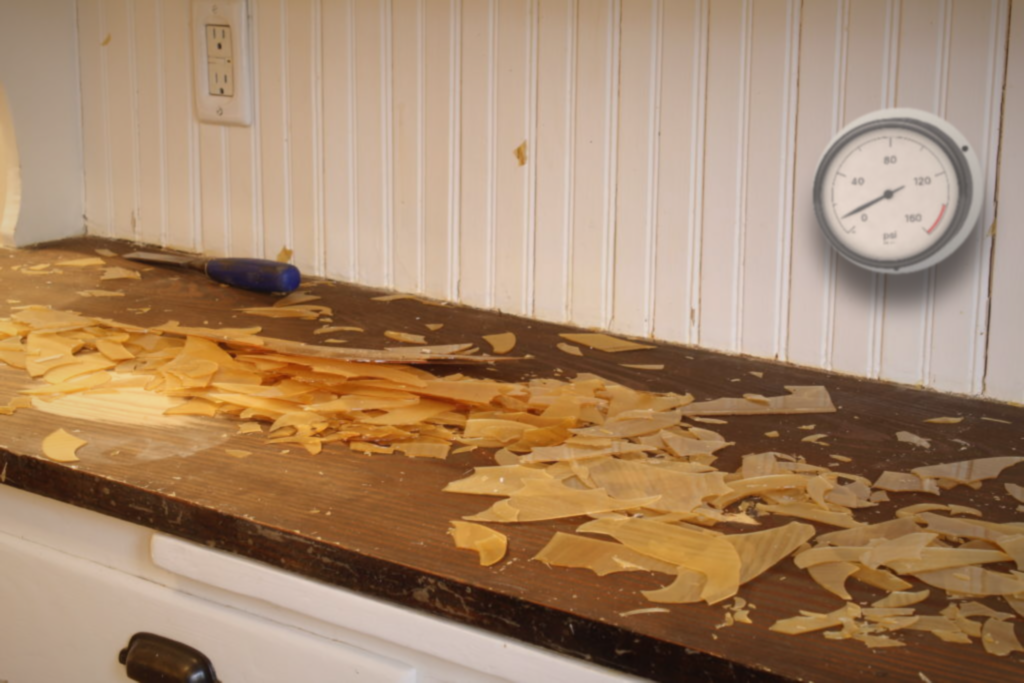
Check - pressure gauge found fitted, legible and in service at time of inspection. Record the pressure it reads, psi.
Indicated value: 10 psi
